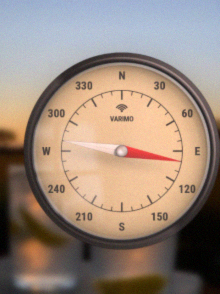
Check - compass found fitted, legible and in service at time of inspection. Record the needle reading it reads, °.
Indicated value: 100 °
